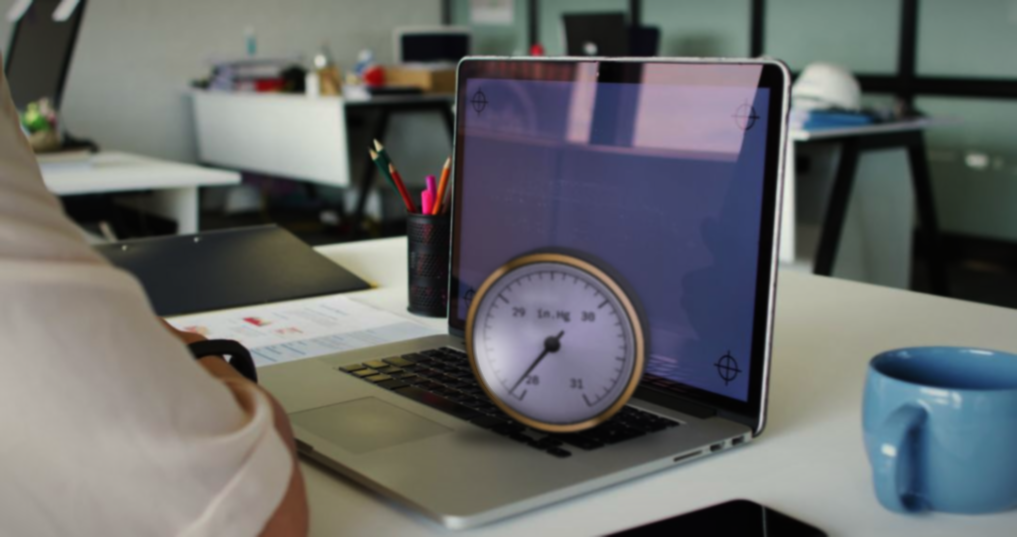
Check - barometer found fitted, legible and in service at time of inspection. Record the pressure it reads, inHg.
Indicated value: 28.1 inHg
